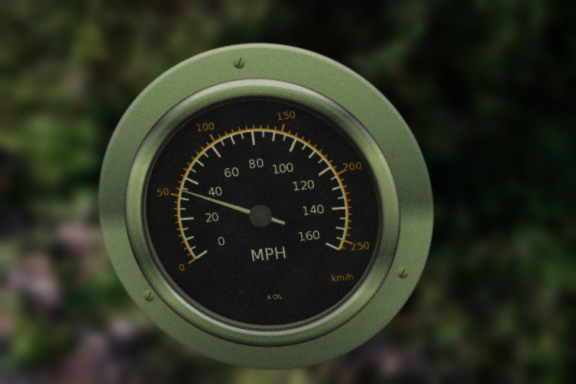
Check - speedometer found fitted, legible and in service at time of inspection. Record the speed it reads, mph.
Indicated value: 35 mph
